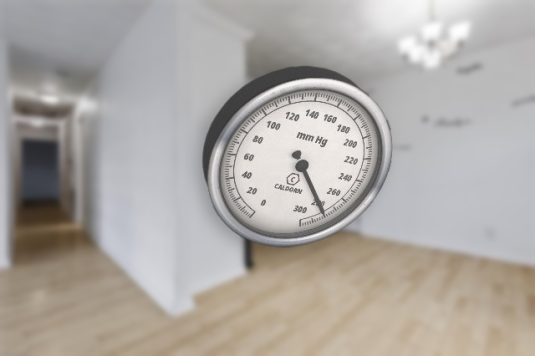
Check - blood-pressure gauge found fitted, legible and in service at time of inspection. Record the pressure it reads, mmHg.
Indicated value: 280 mmHg
